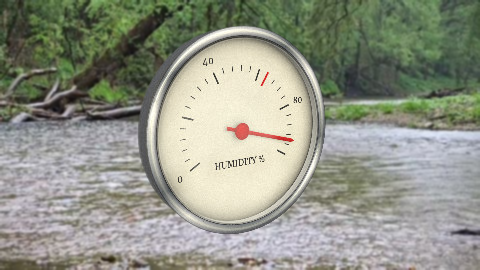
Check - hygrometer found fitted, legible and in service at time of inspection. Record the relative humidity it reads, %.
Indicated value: 94 %
